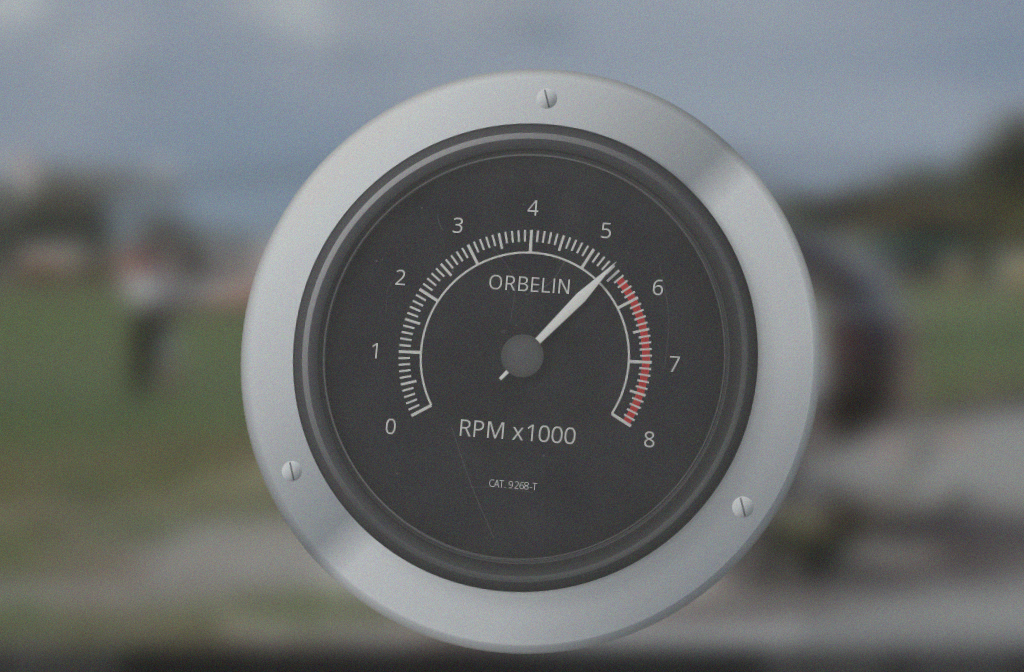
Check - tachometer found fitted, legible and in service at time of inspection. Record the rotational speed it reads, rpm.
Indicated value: 5400 rpm
